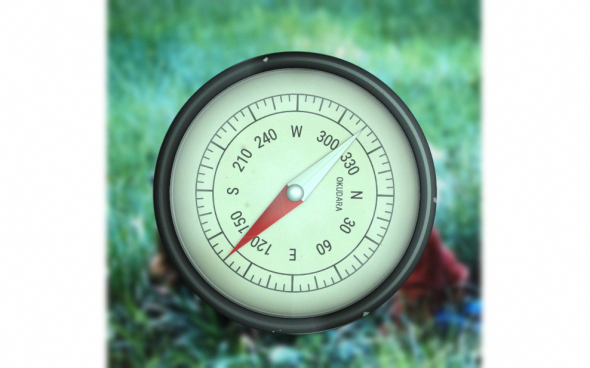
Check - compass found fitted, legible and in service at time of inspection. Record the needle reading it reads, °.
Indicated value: 135 °
